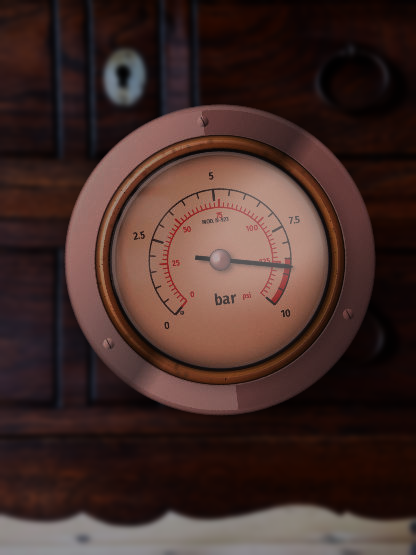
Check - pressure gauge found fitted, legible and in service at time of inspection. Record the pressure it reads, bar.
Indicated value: 8.75 bar
